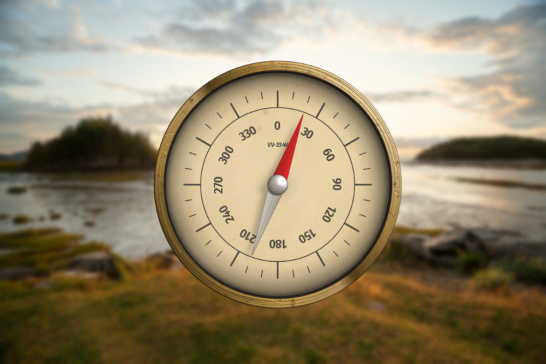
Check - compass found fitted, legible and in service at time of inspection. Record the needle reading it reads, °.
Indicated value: 20 °
